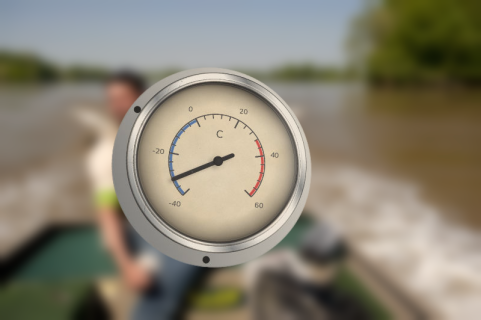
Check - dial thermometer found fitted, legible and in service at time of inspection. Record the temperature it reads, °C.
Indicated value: -32 °C
